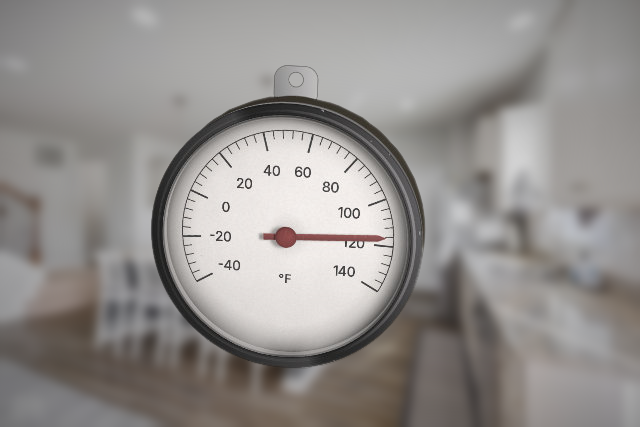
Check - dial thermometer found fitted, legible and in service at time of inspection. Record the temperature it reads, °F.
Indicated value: 116 °F
